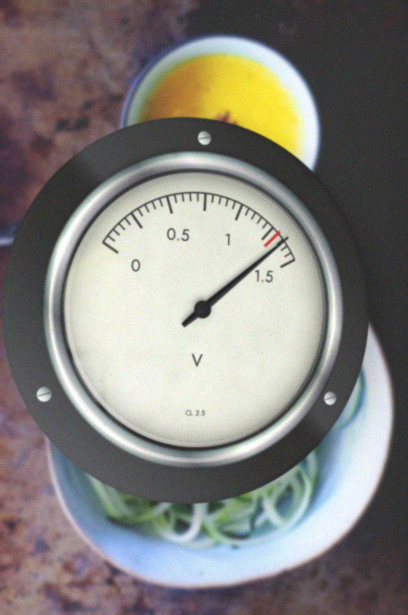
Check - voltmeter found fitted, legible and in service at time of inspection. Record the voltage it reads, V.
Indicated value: 1.35 V
